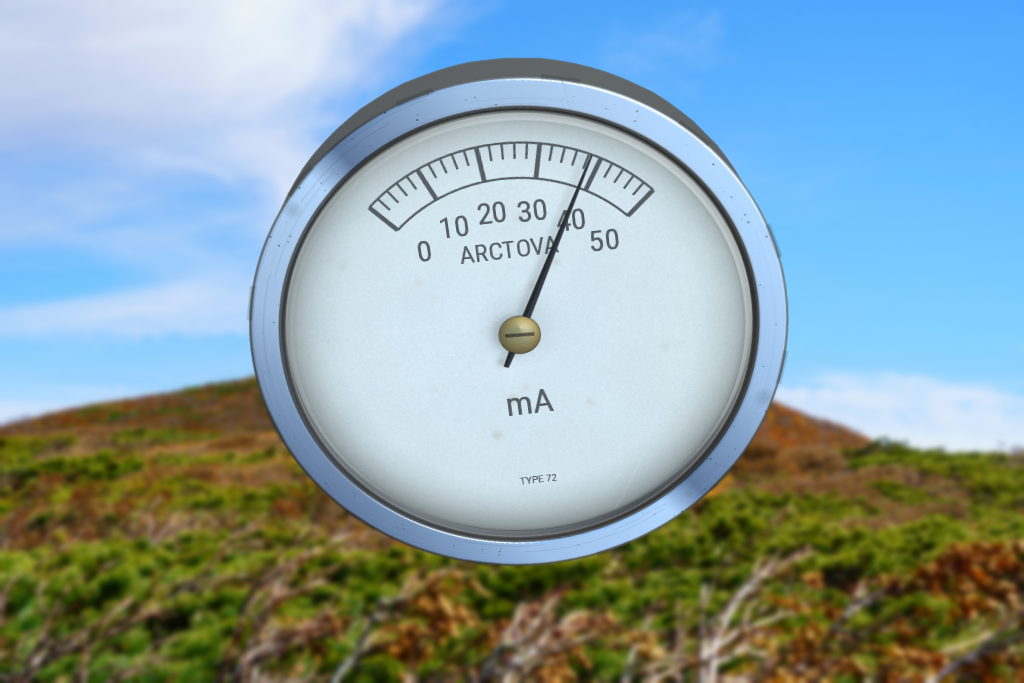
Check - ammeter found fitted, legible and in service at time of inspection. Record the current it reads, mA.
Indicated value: 38 mA
